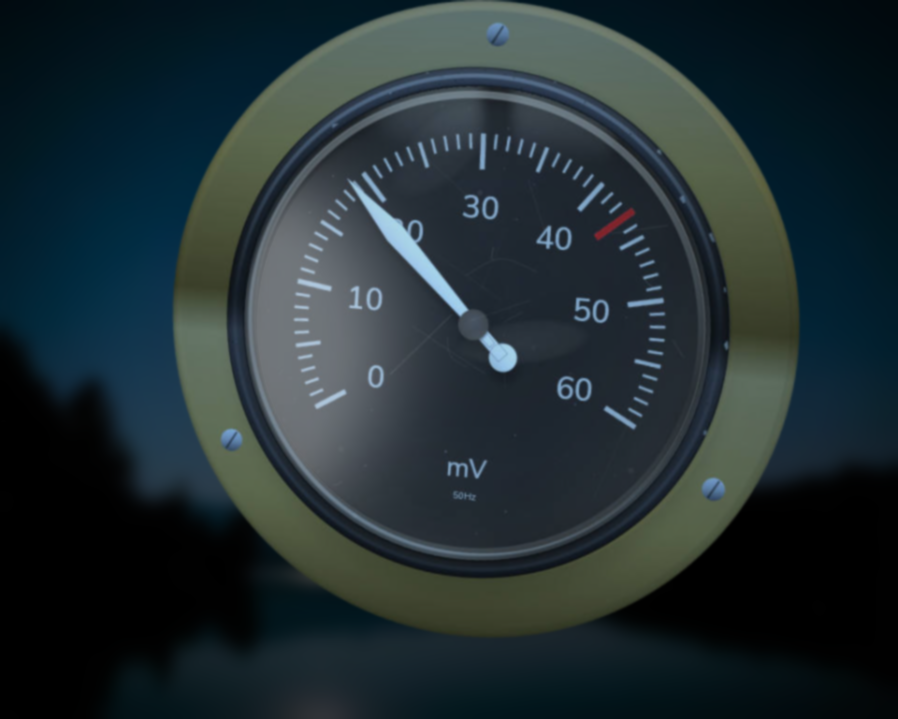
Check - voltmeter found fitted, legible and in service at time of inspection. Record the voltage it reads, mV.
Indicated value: 19 mV
